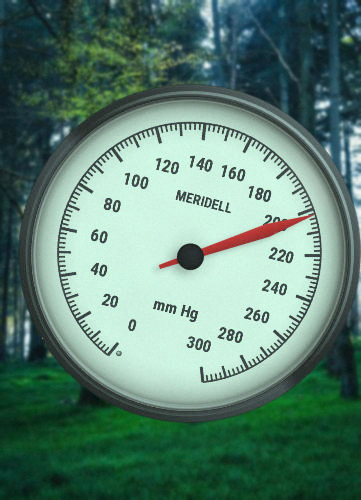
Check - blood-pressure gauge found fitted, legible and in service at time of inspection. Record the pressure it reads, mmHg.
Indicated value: 202 mmHg
